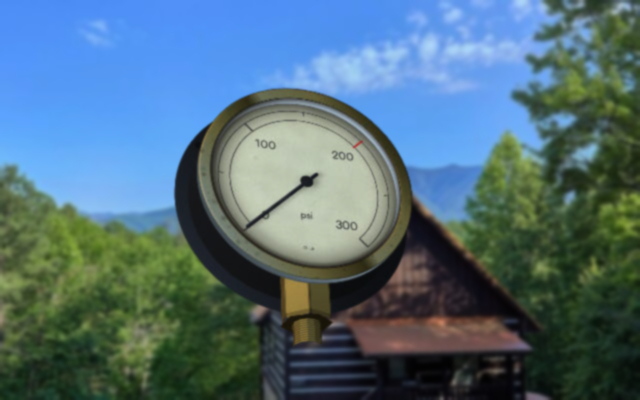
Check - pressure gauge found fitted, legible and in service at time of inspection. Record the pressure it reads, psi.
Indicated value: 0 psi
